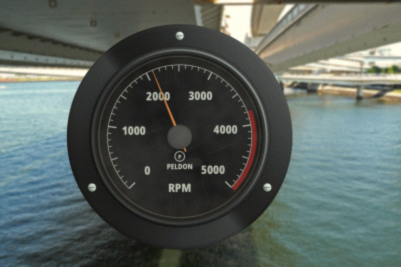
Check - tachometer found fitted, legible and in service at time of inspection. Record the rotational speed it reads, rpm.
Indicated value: 2100 rpm
